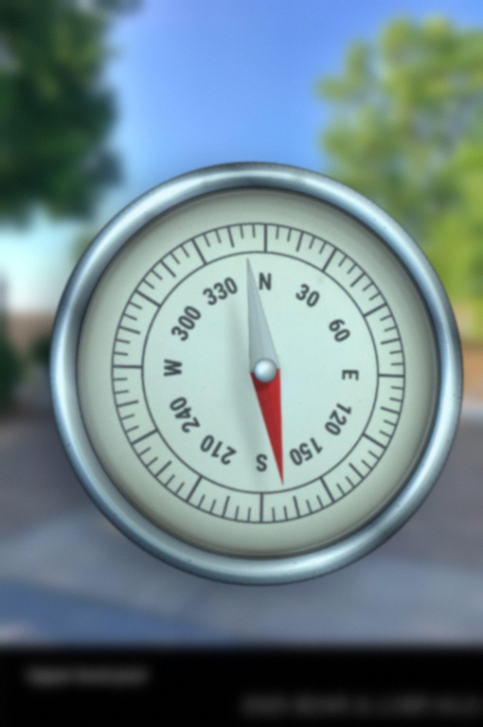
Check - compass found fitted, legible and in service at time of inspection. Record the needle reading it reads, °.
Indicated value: 170 °
